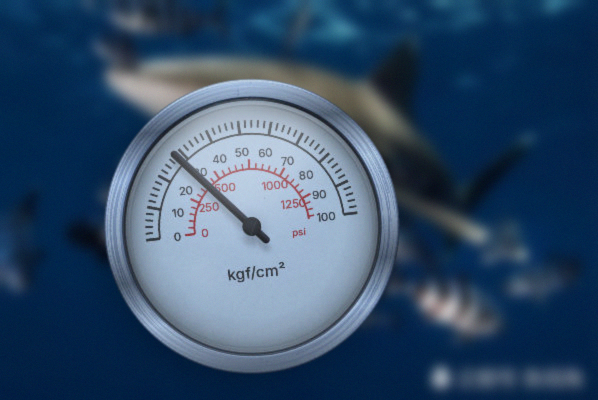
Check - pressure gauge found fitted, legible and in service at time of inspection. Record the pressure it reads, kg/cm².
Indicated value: 28 kg/cm²
